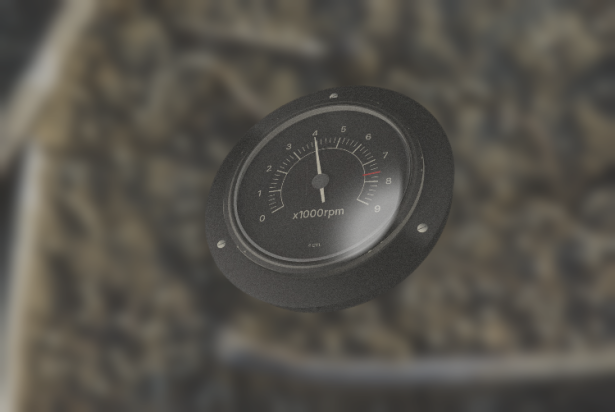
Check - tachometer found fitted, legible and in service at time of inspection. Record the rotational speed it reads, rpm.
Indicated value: 4000 rpm
